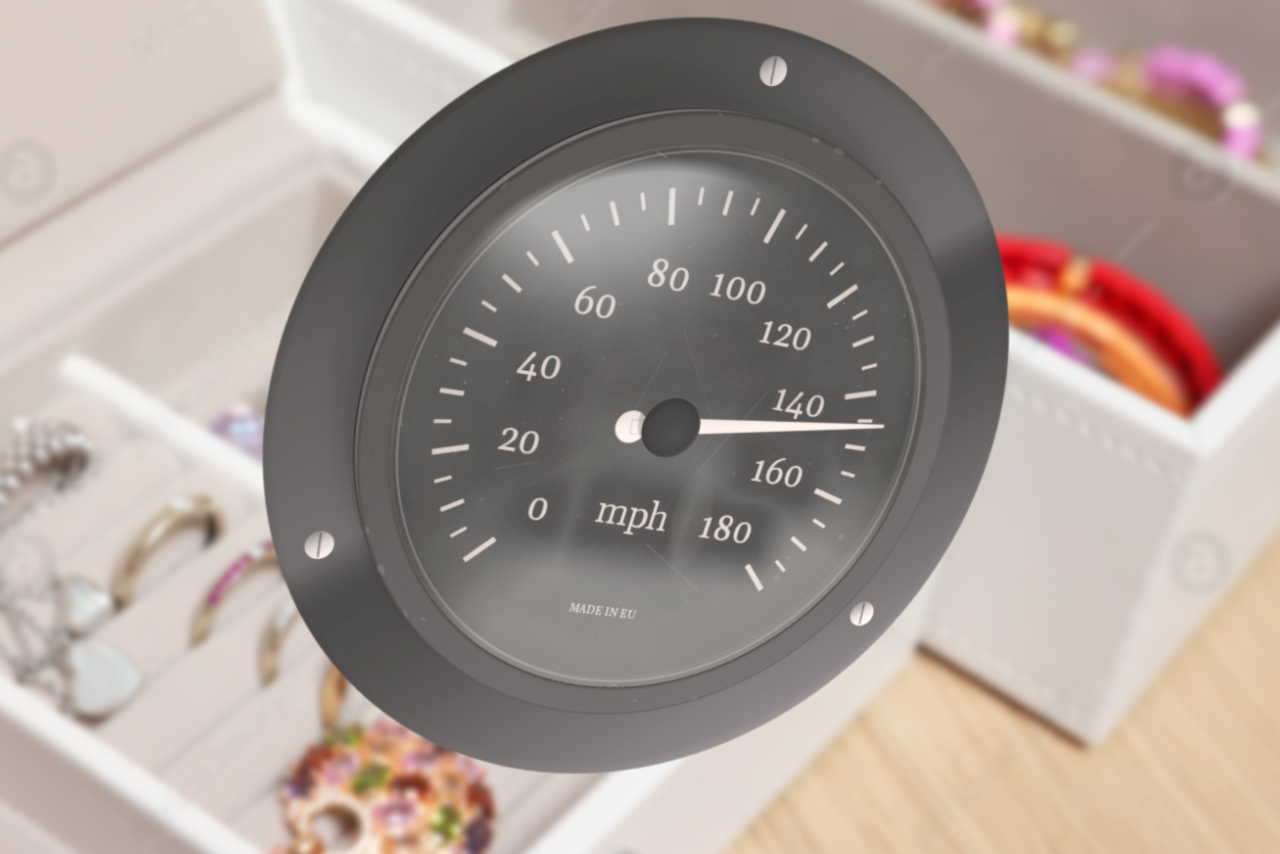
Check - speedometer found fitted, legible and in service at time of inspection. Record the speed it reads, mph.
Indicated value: 145 mph
